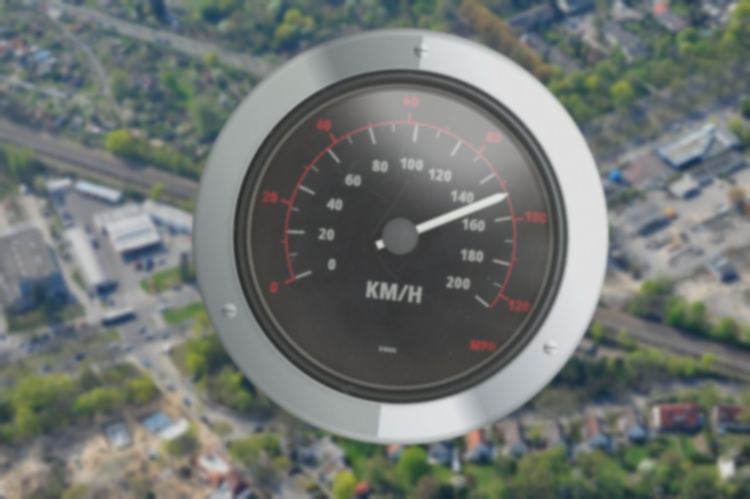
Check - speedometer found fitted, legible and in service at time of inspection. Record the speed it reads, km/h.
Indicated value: 150 km/h
